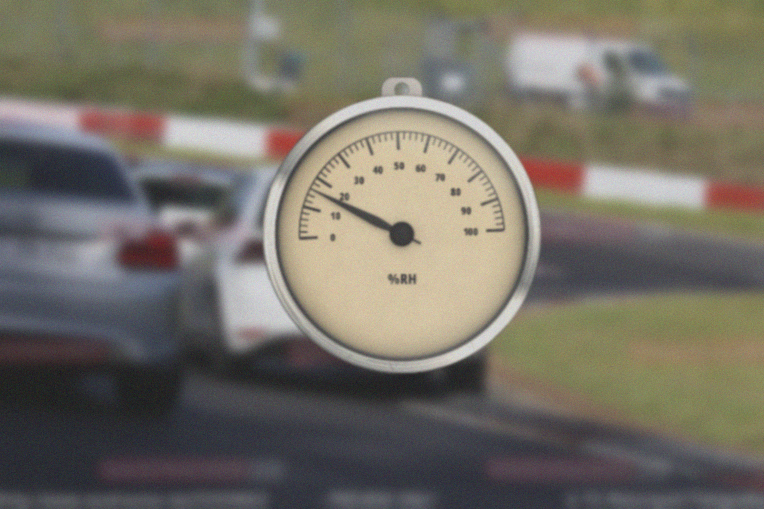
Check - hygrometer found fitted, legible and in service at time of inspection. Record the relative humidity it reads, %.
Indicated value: 16 %
